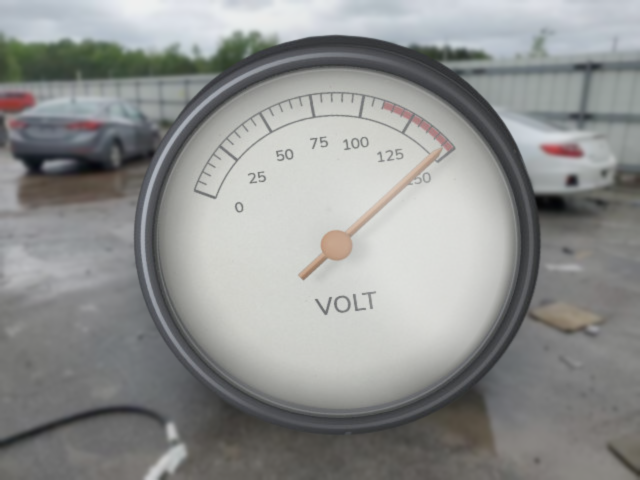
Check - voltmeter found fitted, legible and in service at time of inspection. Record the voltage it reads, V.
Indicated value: 145 V
